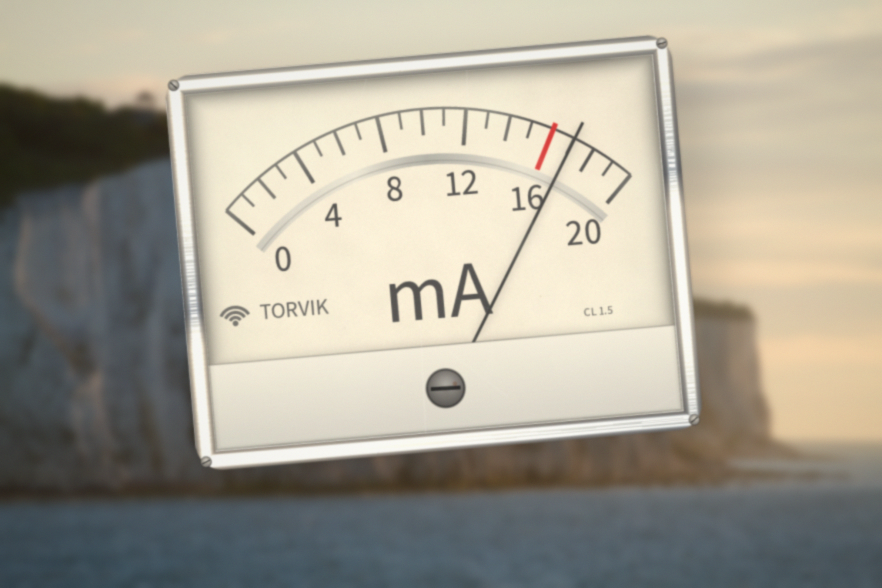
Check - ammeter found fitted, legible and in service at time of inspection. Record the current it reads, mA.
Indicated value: 17 mA
